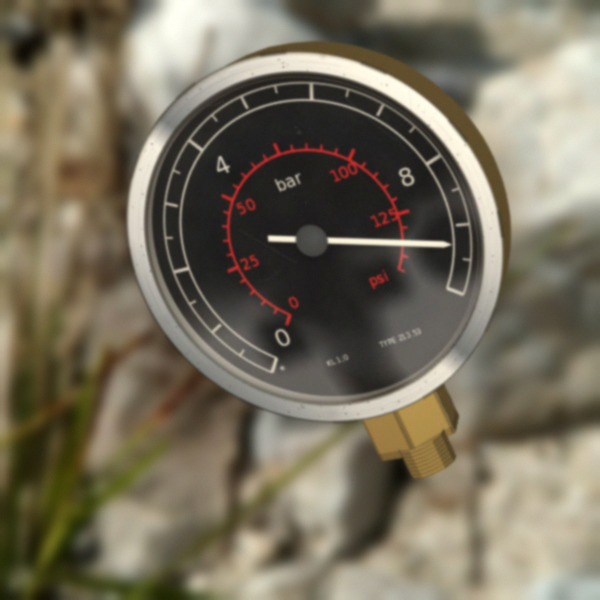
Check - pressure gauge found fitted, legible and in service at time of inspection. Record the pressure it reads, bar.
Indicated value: 9.25 bar
